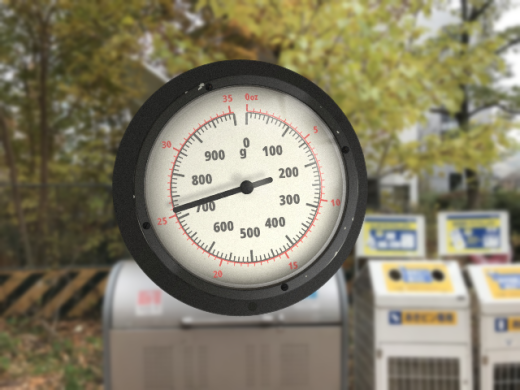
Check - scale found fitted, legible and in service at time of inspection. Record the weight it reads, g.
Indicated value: 720 g
